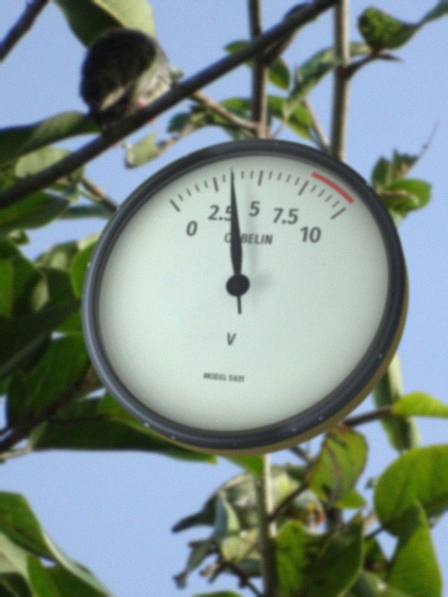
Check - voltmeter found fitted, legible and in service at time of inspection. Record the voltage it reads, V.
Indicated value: 3.5 V
